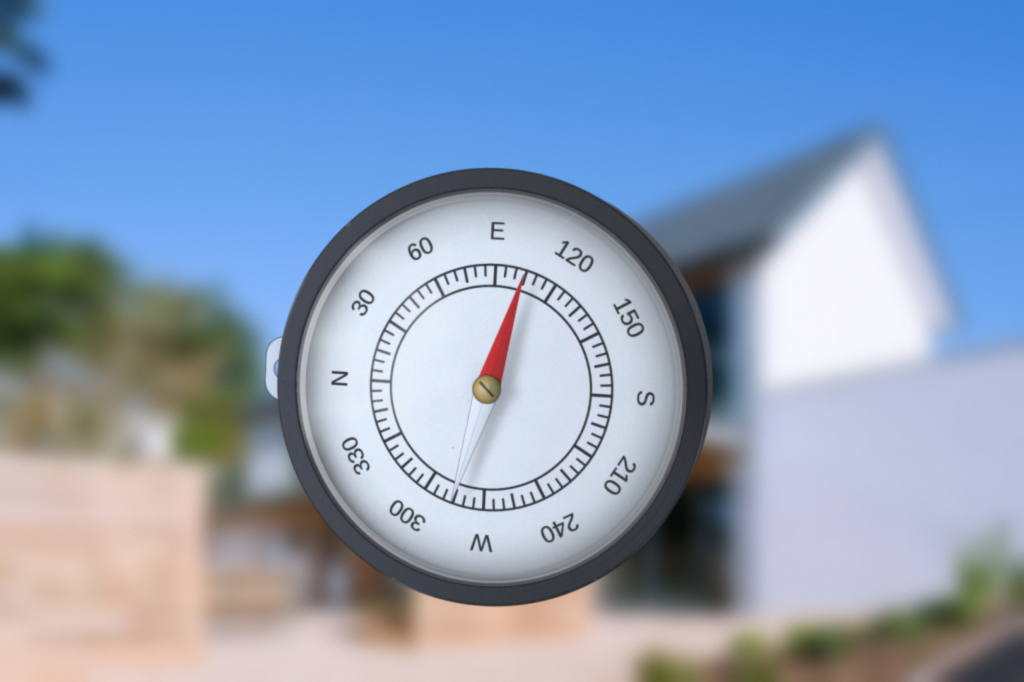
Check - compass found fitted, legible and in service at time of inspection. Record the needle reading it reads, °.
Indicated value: 105 °
